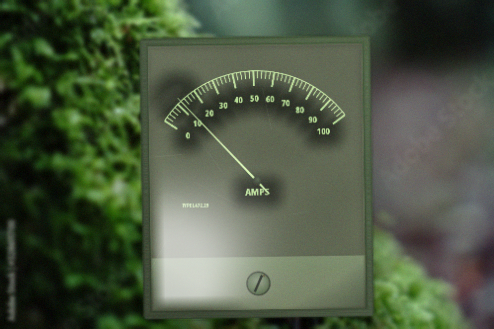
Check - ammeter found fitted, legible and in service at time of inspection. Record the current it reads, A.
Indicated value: 12 A
